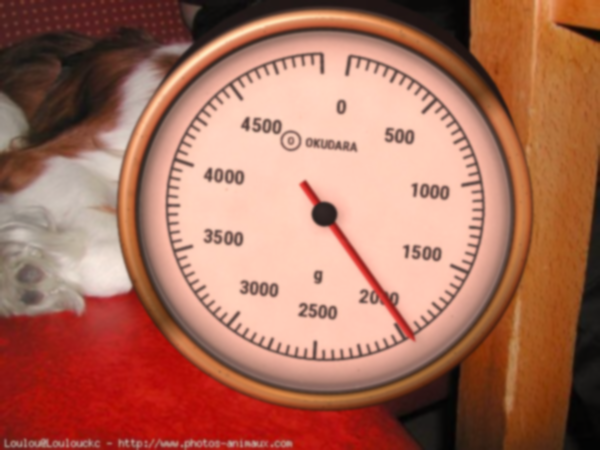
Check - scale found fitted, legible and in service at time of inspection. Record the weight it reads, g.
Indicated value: 1950 g
